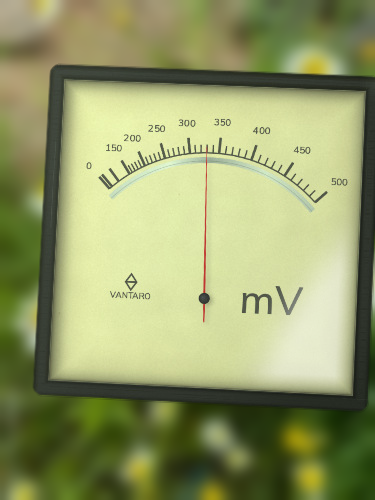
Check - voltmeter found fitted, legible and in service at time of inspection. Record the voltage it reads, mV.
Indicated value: 330 mV
